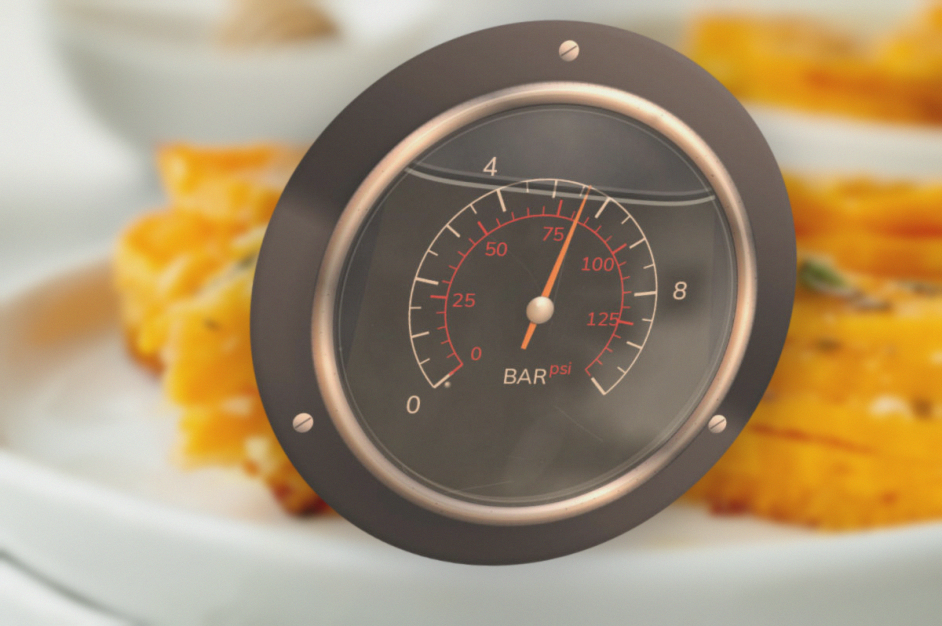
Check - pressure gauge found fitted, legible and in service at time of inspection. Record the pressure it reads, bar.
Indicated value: 5.5 bar
